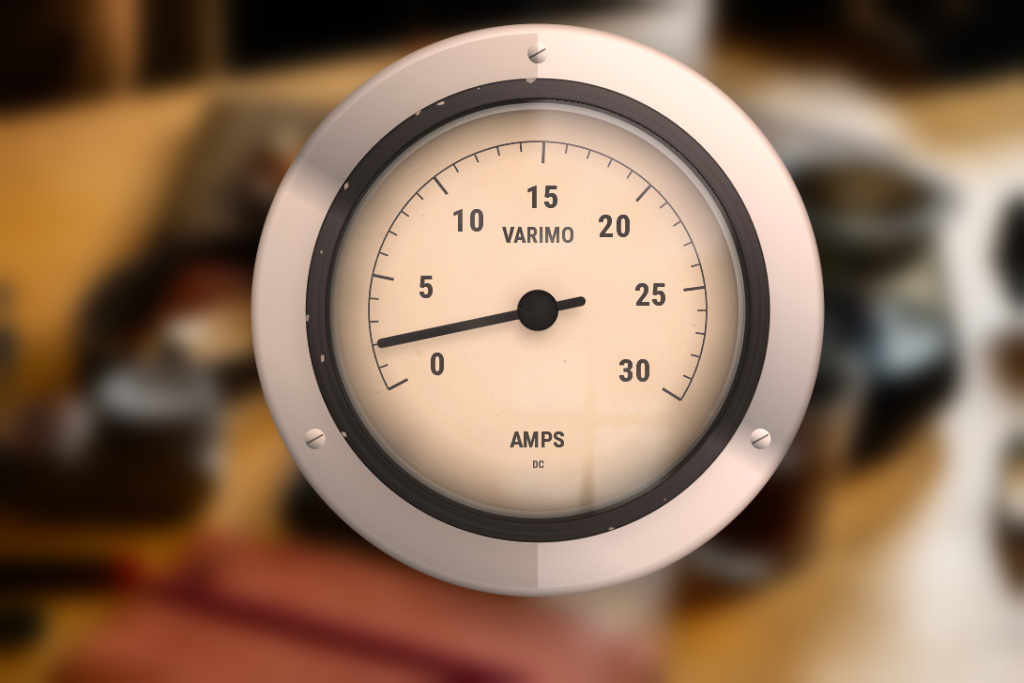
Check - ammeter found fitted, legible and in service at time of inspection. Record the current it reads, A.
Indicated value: 2 A
